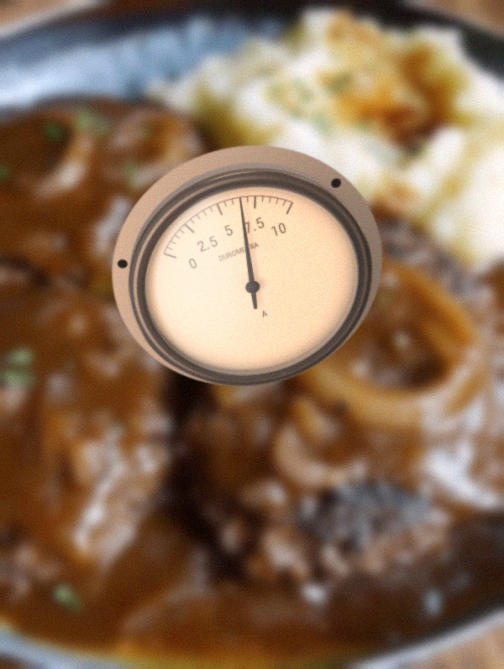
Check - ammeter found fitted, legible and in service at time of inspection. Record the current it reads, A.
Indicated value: 6.5 A
